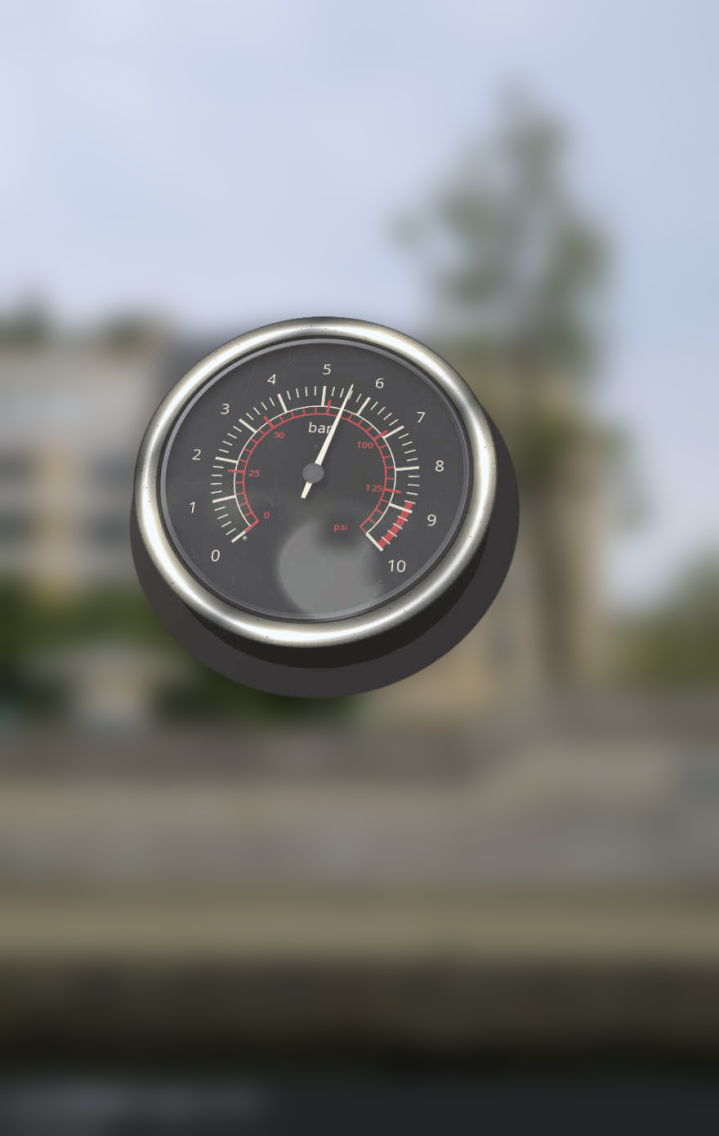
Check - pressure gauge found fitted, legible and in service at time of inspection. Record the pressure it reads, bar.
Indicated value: 5.6 bar
